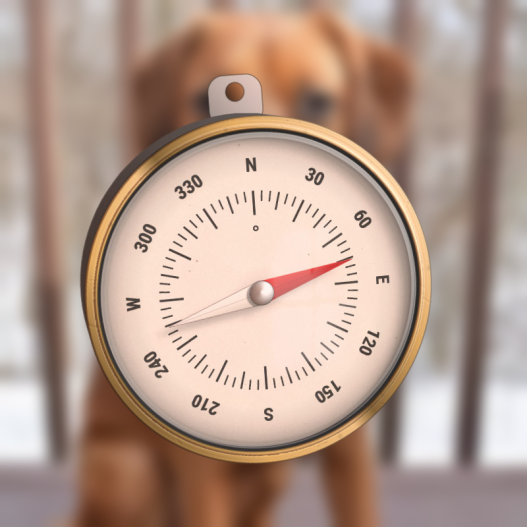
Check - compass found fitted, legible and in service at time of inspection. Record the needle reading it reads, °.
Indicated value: 75 °
